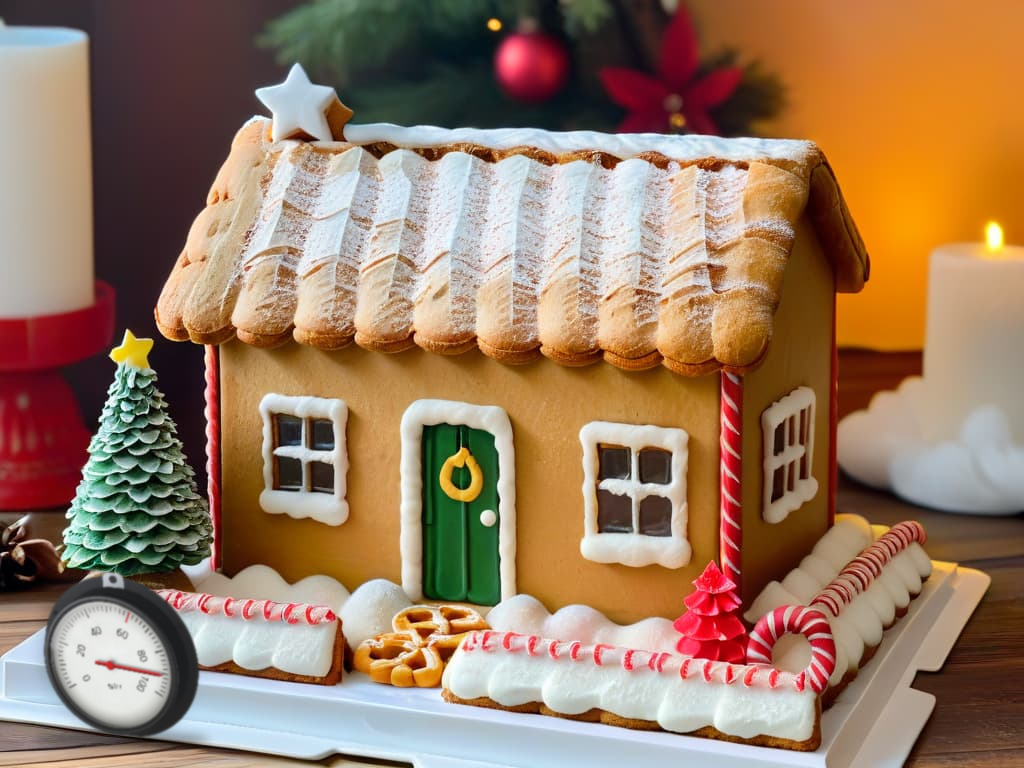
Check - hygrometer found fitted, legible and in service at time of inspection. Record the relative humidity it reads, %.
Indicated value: 90 %
